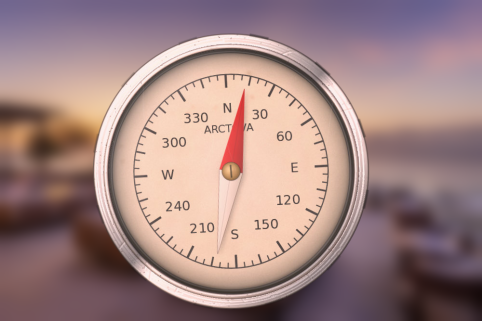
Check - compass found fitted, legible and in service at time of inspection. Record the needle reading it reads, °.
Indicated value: 12.5 °
